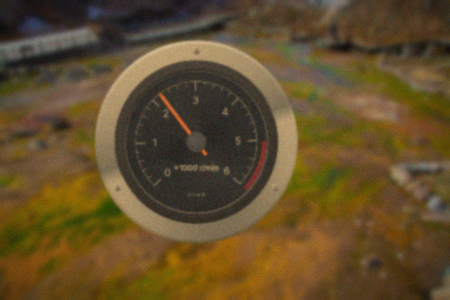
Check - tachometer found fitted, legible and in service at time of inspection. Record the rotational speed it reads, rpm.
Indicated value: 2200 rpm
